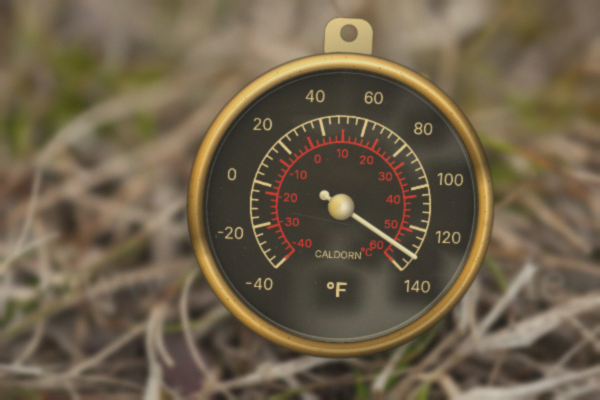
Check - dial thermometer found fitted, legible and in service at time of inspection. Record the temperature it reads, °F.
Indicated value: 132 °F
